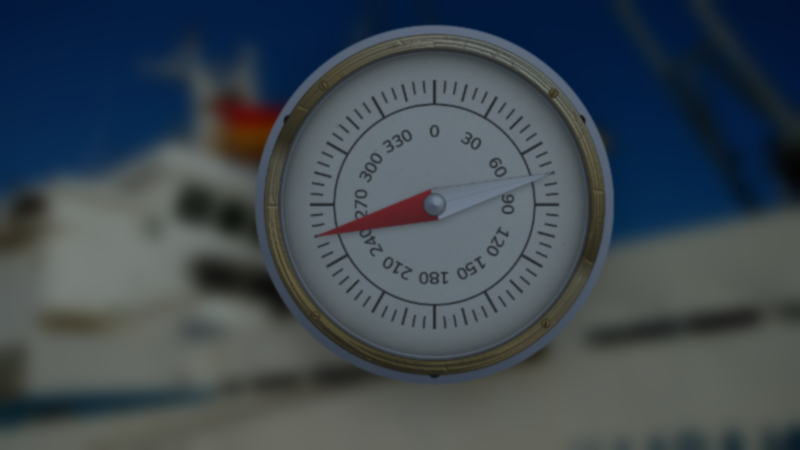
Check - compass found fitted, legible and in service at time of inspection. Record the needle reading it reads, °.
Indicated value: 255 °
